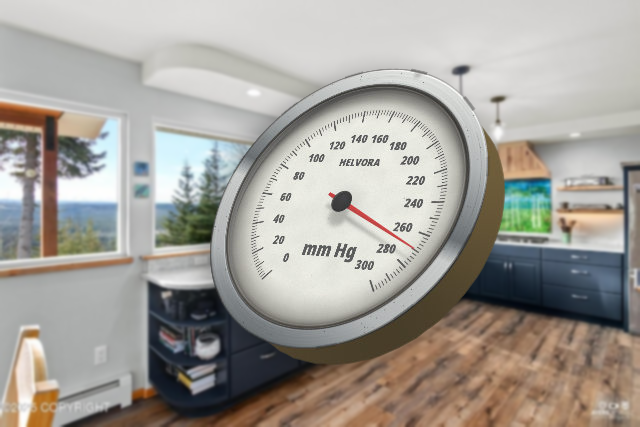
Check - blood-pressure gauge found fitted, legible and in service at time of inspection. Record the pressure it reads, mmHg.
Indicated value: 270 mmHg
